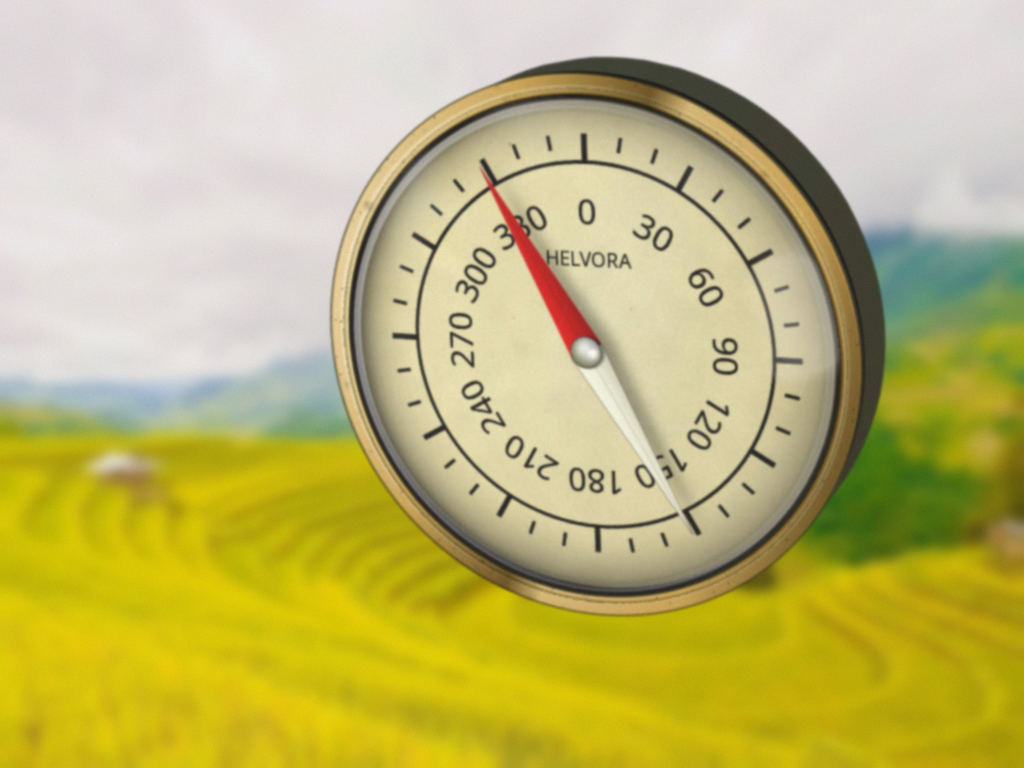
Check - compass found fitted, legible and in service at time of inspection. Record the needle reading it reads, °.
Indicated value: 330 °
